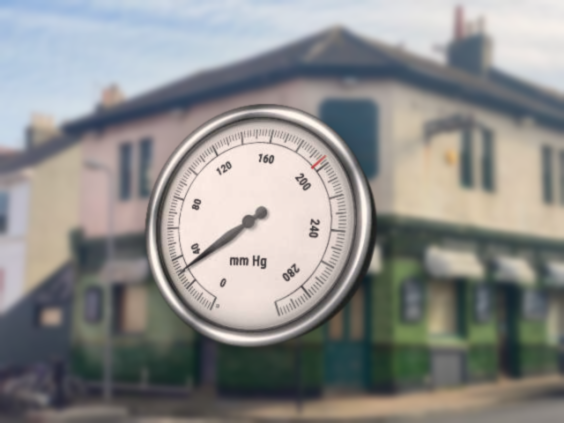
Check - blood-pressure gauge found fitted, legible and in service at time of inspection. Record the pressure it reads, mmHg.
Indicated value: 30 mmHg
